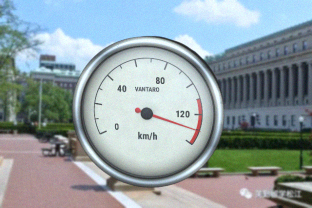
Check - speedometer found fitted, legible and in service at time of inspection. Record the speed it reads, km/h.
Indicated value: 130 km/h
